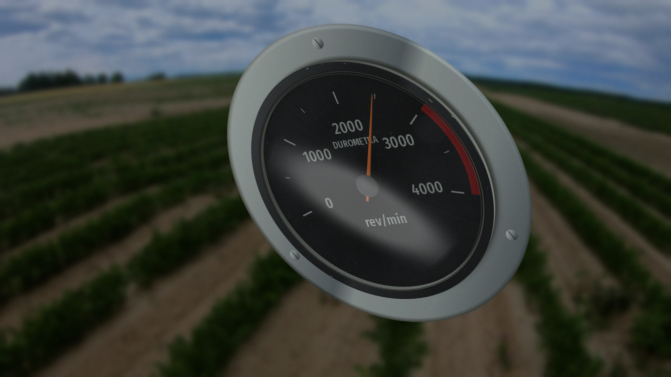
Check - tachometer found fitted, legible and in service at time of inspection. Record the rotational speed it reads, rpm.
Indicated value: 2500 rpm
